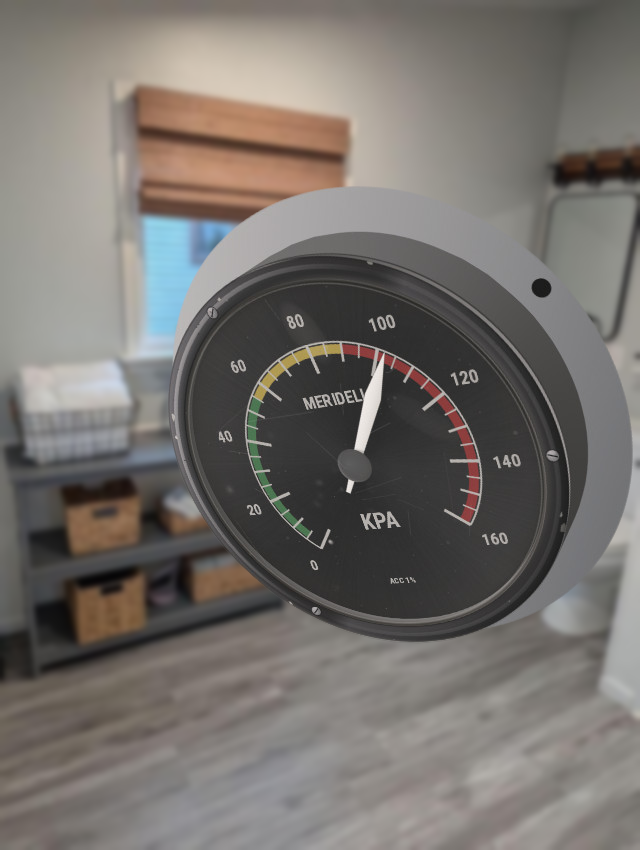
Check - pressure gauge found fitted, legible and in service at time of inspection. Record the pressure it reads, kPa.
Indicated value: 102.5 kPa
